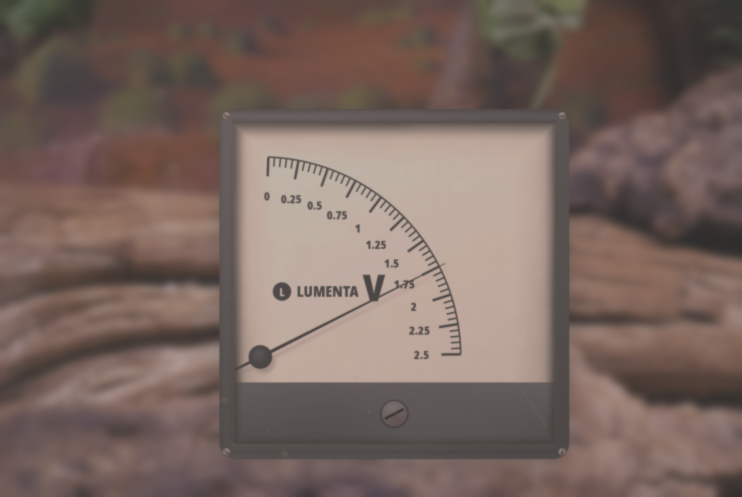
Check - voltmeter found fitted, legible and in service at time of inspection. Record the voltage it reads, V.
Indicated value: 1.75 V
